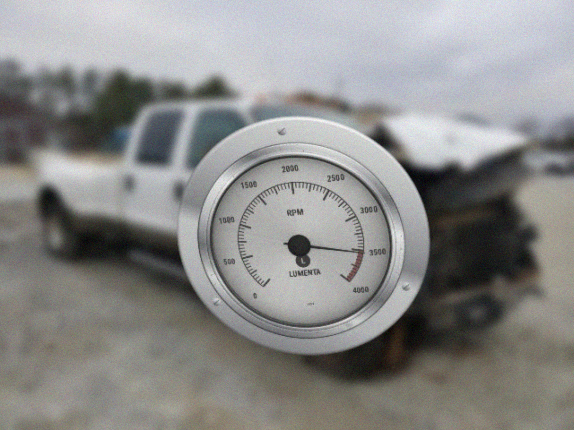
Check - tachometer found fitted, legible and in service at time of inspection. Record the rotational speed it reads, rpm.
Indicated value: 3500 rpm
